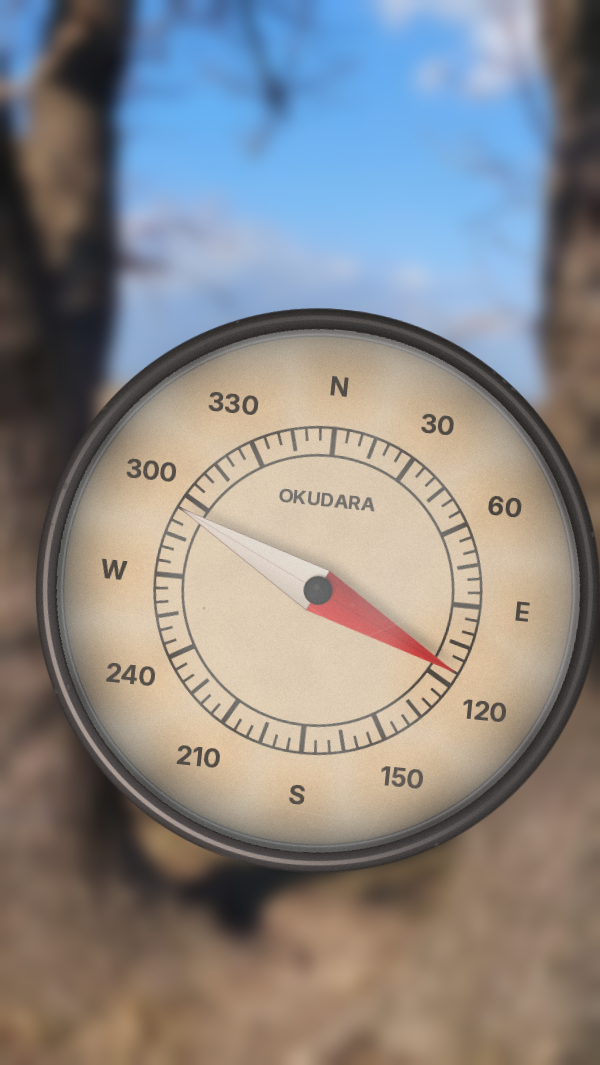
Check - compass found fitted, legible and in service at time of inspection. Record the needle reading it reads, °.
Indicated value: 115 °
